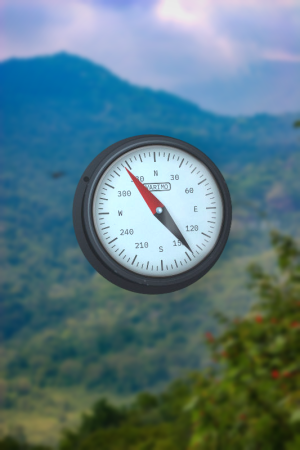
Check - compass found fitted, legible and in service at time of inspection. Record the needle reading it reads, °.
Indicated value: 325 °
